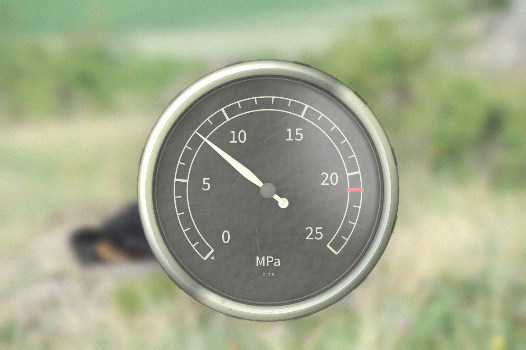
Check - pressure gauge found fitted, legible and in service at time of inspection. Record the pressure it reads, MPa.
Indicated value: 8 MPa
